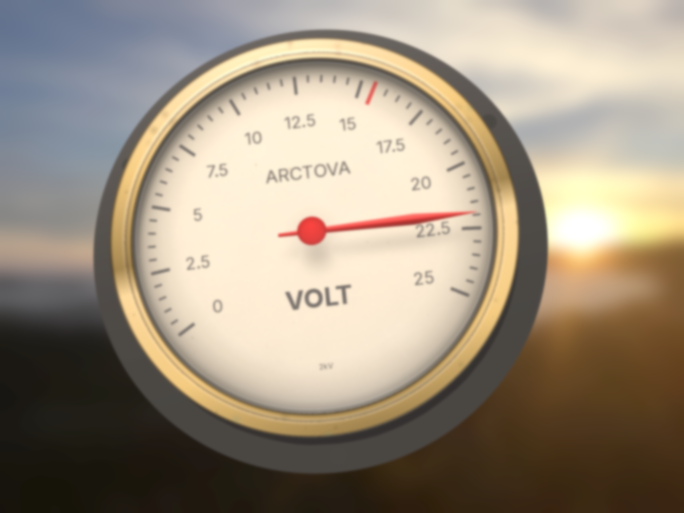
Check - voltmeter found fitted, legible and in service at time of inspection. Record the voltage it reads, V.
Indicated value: 22 V
